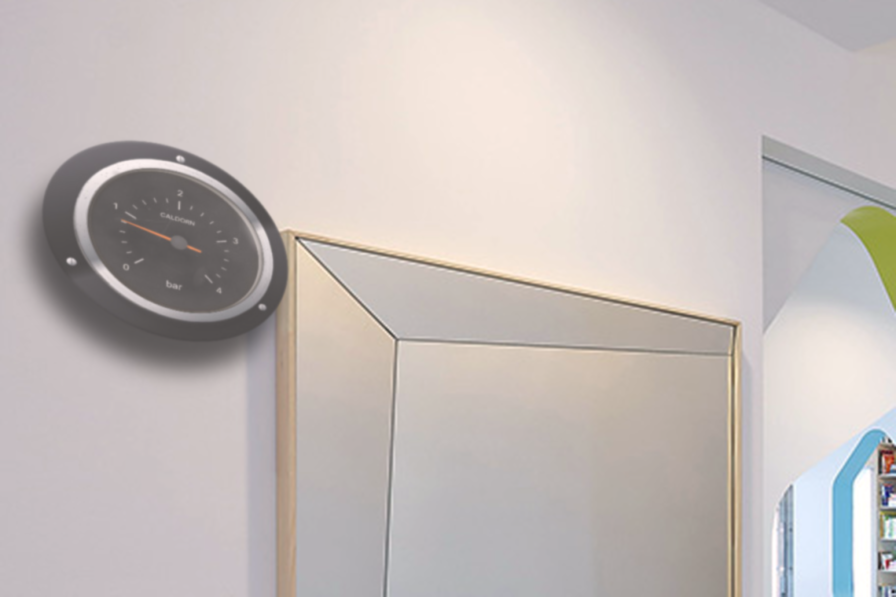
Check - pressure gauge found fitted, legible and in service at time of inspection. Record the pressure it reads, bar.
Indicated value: 0.8 bar
